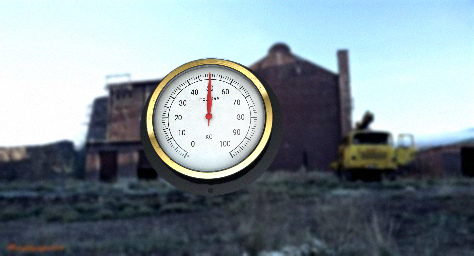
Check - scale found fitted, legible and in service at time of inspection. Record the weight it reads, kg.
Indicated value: 50 kg
